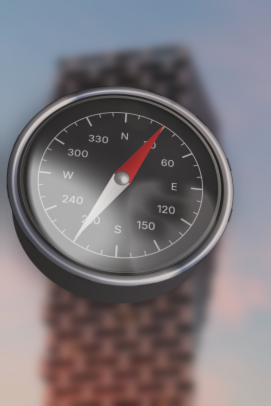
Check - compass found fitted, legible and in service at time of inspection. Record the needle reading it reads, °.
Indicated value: 30 °
